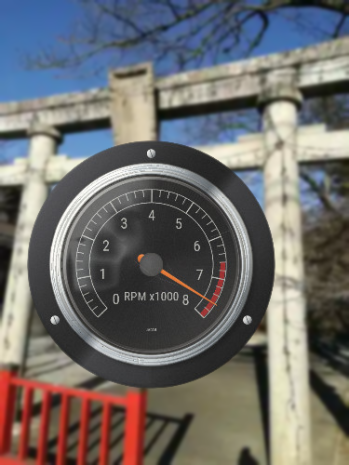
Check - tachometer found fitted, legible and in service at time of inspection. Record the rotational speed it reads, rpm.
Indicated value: 7600 rpm
